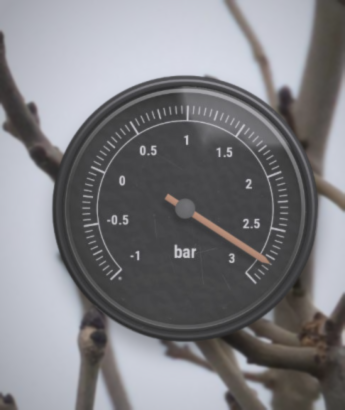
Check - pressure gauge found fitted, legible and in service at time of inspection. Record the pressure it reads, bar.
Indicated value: 2.8 bar
